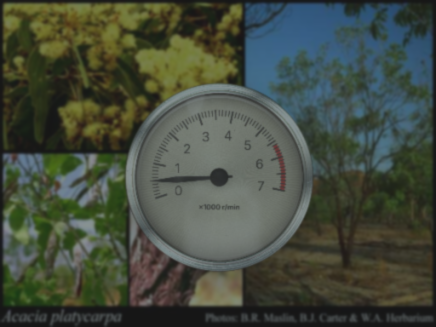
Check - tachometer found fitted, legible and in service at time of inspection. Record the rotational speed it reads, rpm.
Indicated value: 500 rpm
